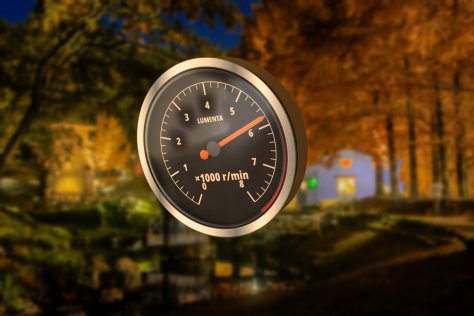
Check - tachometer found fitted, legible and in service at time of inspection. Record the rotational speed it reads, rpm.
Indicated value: 5800 rpm
